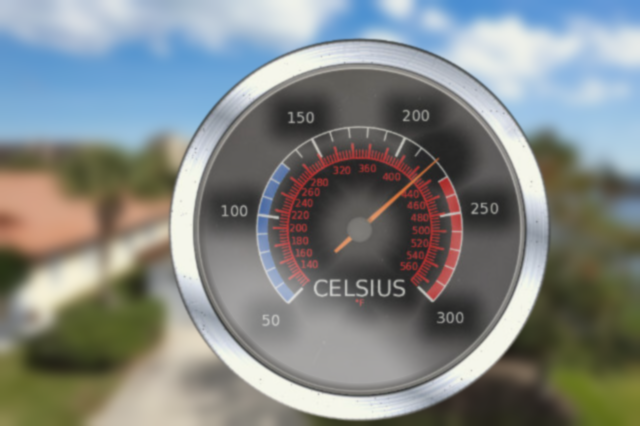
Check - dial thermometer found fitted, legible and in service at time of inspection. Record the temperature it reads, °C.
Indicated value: 220 °C
